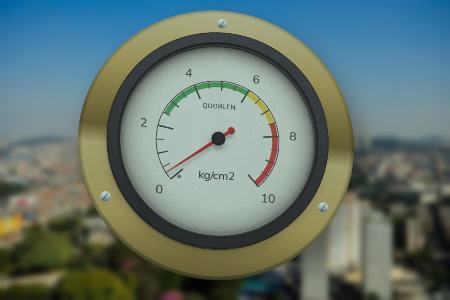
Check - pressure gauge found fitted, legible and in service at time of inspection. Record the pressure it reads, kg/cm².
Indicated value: 0.25 kg/cm²
